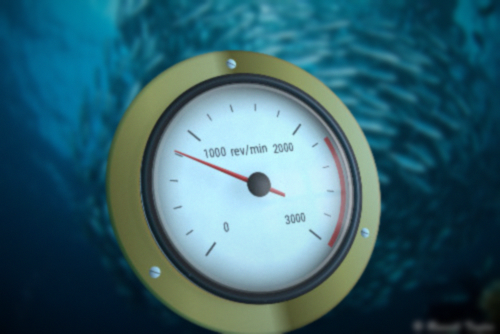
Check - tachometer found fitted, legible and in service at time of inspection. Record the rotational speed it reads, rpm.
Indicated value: 800 rpm
